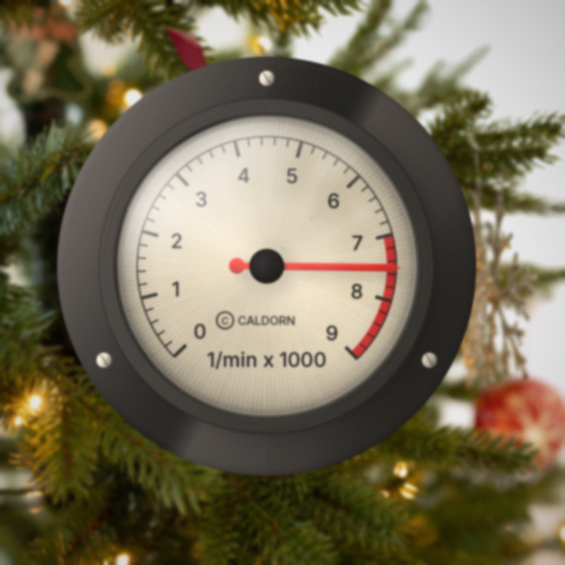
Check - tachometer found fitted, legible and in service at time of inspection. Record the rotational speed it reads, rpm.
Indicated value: 7500 rpm
